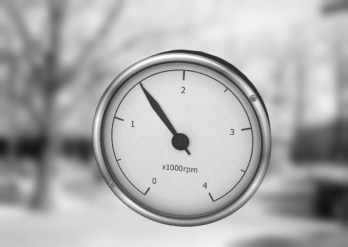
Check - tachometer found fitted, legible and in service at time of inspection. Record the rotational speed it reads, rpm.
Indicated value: 1500 rpm
